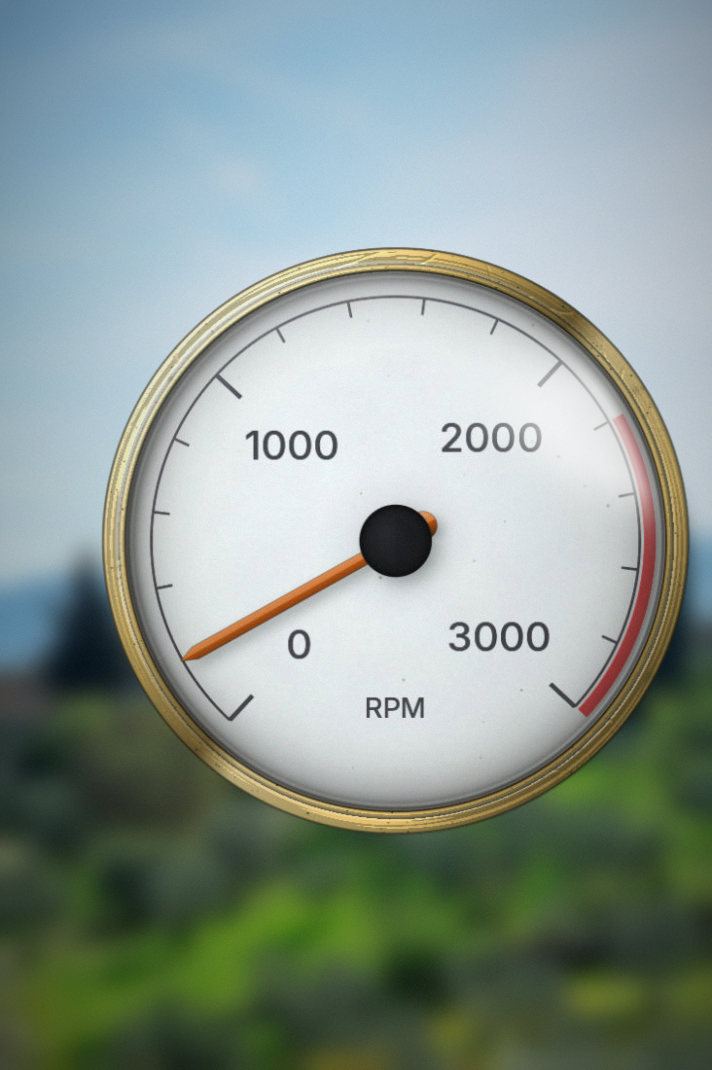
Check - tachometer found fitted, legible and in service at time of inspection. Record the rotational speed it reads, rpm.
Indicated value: 200 rpm
